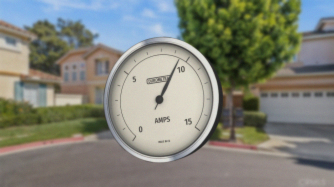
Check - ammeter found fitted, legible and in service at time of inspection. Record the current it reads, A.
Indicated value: 9.5 A
